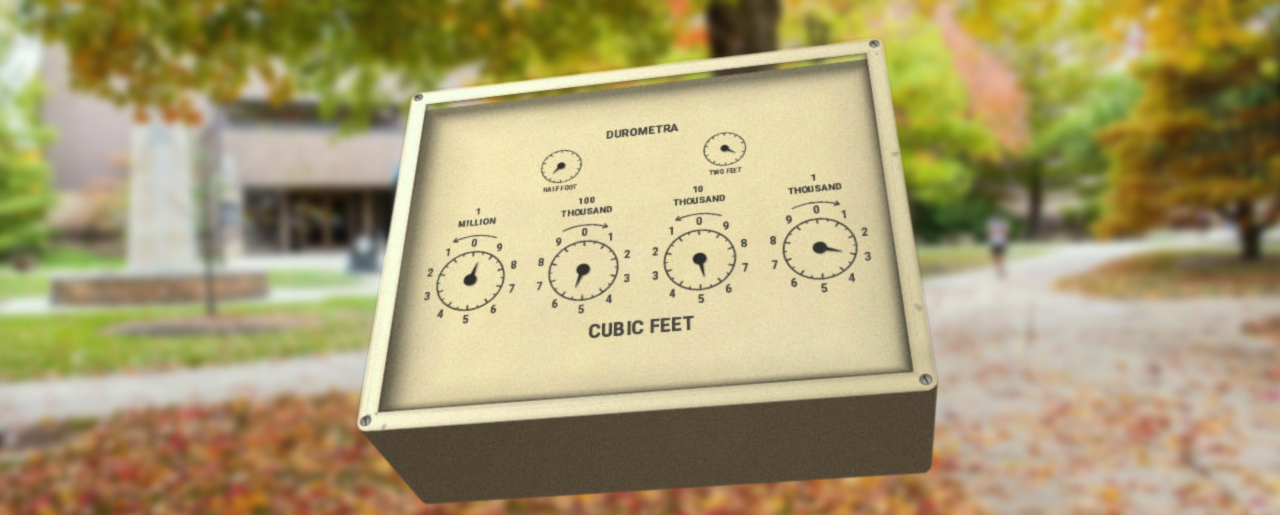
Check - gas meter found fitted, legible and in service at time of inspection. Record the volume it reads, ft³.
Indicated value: 955300 ft³
